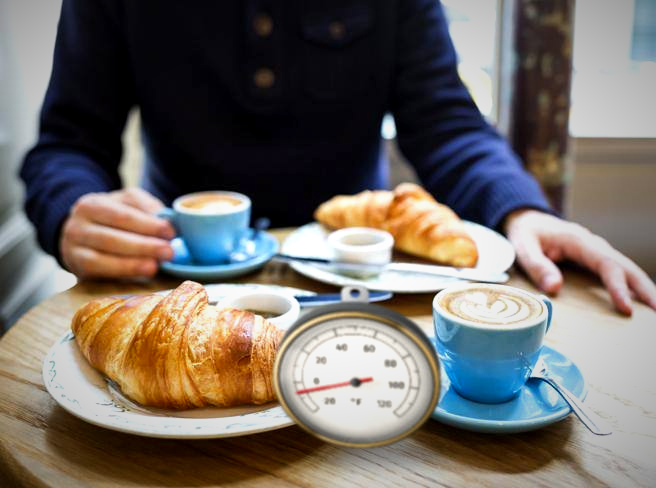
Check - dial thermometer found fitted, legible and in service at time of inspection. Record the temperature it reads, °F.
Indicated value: -5 °F
